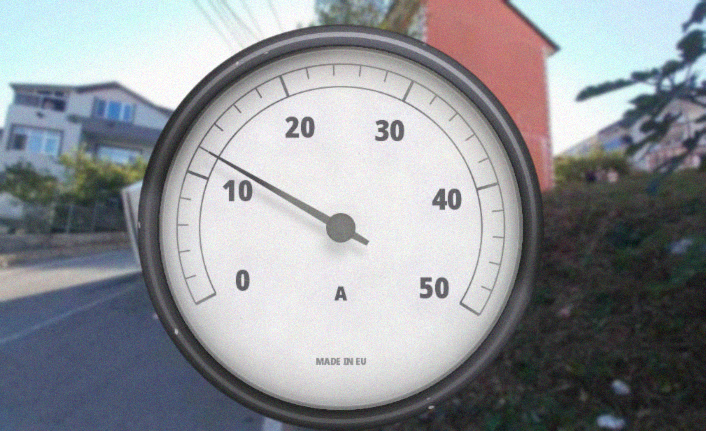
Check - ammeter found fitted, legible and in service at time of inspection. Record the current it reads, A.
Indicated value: 12 A
